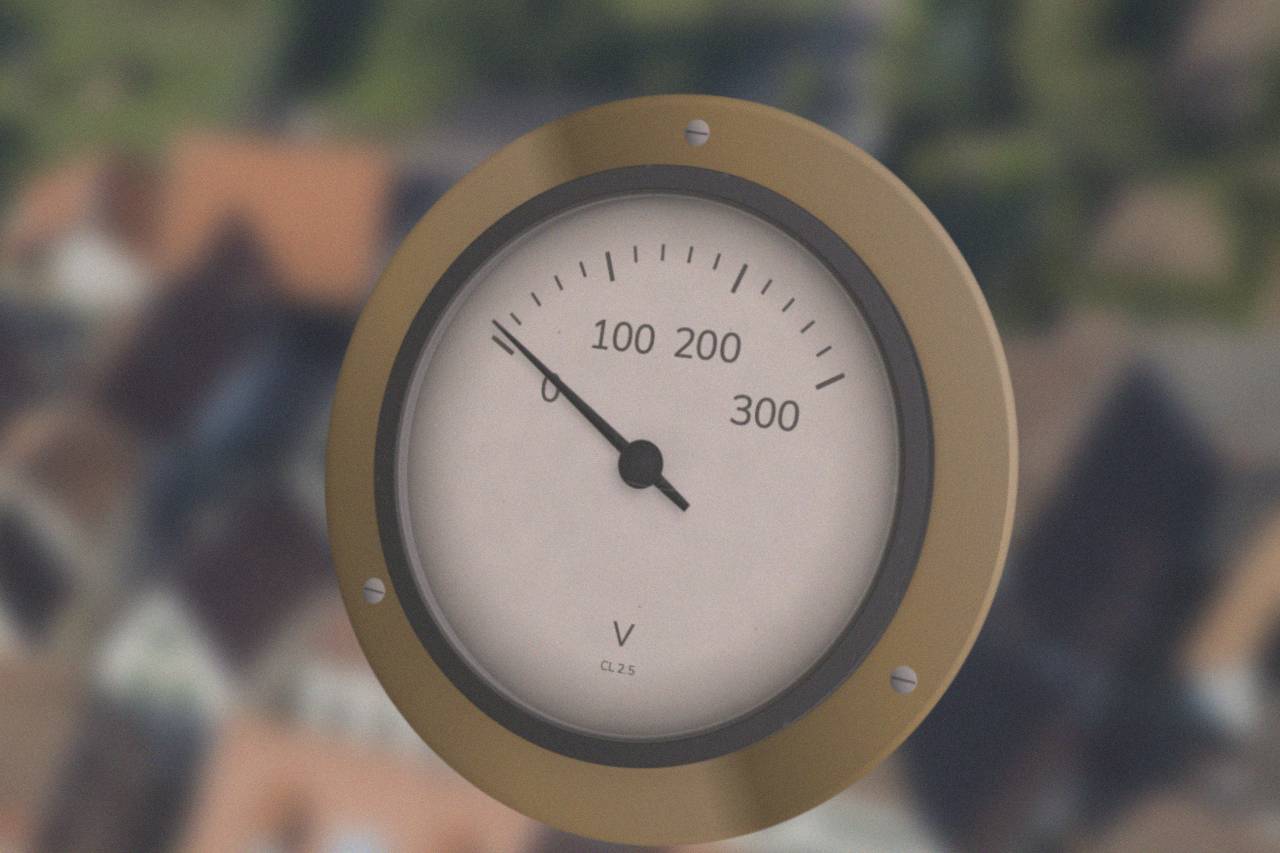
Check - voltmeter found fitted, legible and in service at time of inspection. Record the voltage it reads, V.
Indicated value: 10 V
